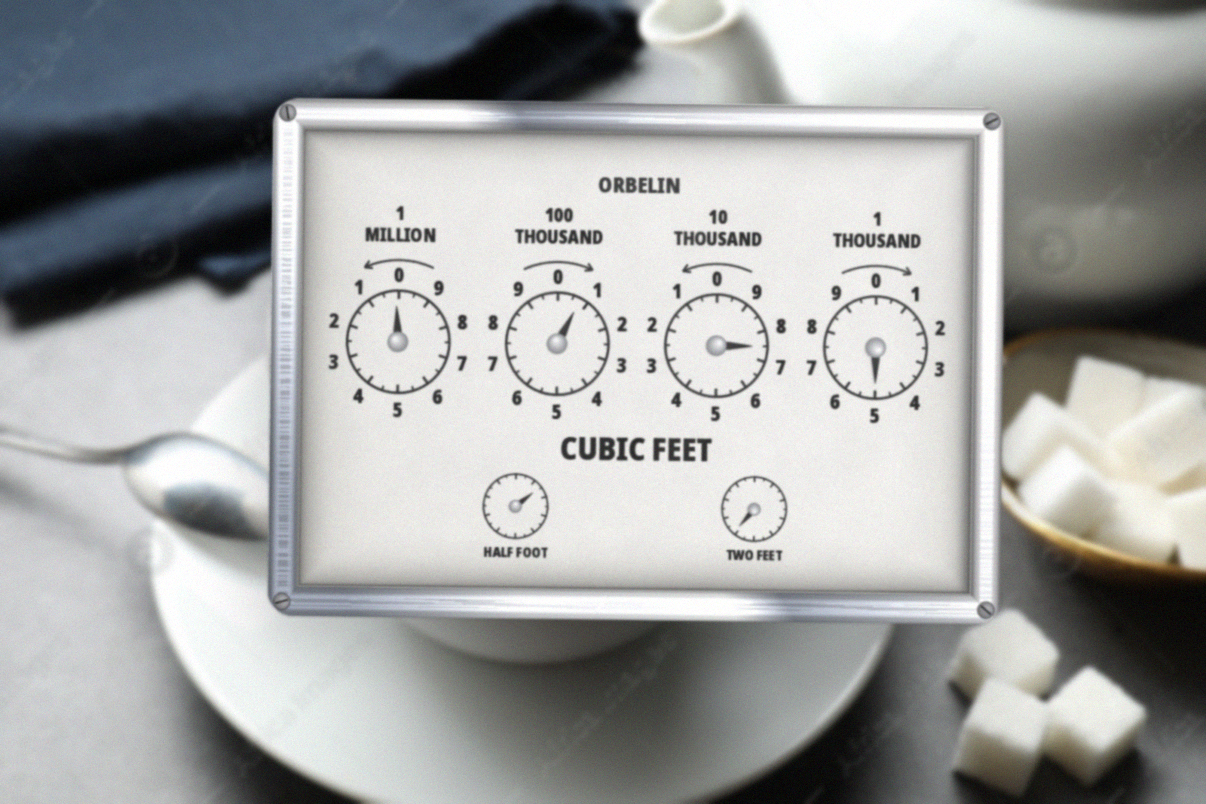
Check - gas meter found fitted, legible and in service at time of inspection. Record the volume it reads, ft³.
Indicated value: 7500 ft³
